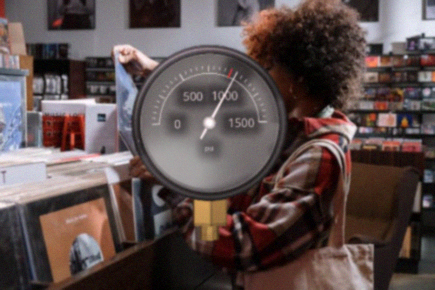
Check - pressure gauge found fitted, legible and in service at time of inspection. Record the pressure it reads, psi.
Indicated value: 1000 psi
